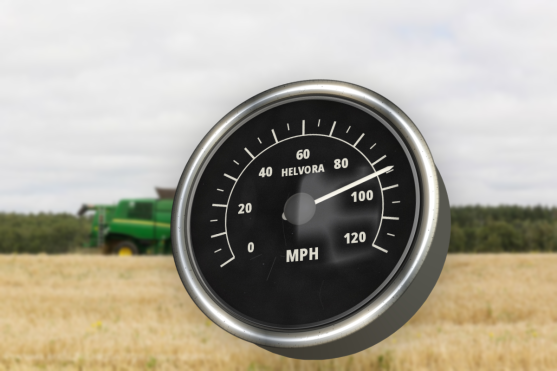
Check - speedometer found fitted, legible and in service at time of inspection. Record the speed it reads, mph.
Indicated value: 95 mph
